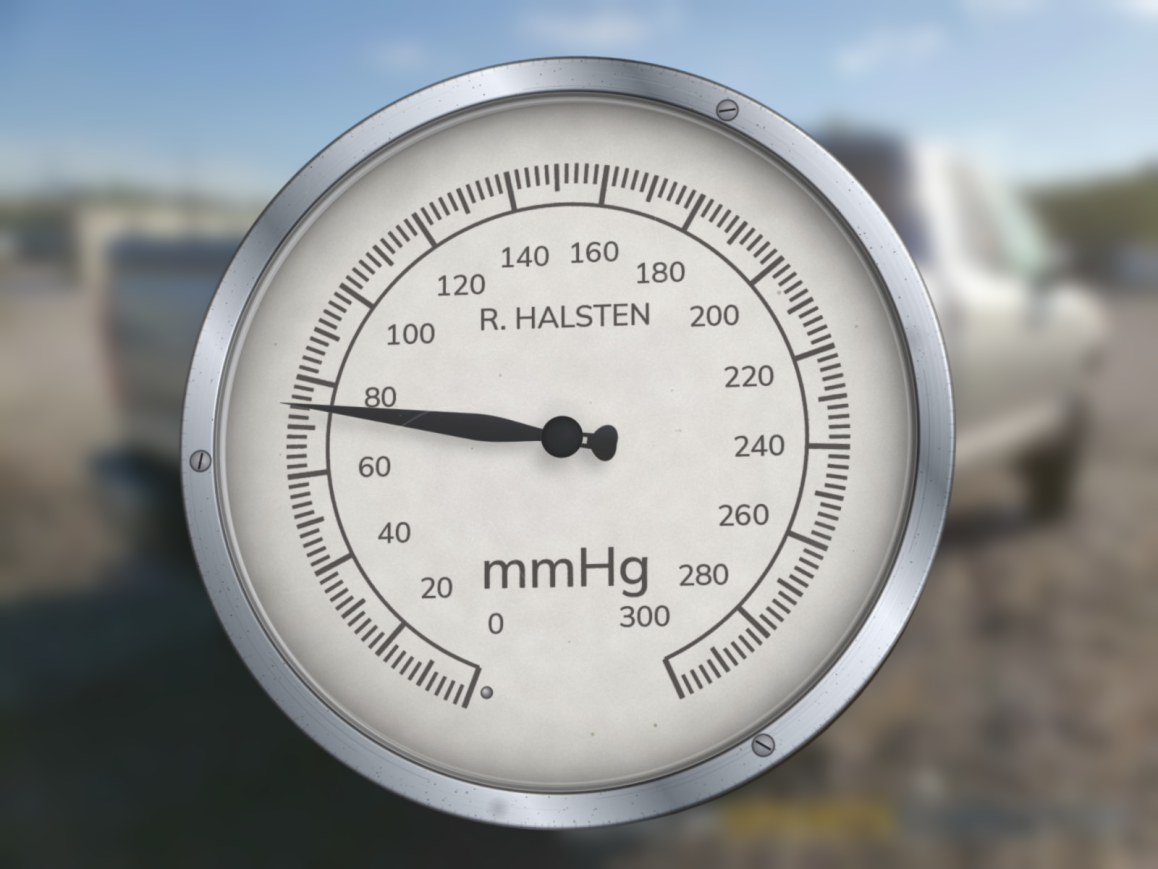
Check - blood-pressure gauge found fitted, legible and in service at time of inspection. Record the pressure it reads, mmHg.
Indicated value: 74 mmHg
